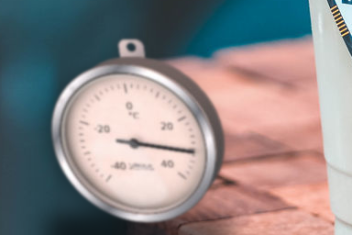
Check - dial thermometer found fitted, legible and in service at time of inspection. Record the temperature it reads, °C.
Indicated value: 30 °C
